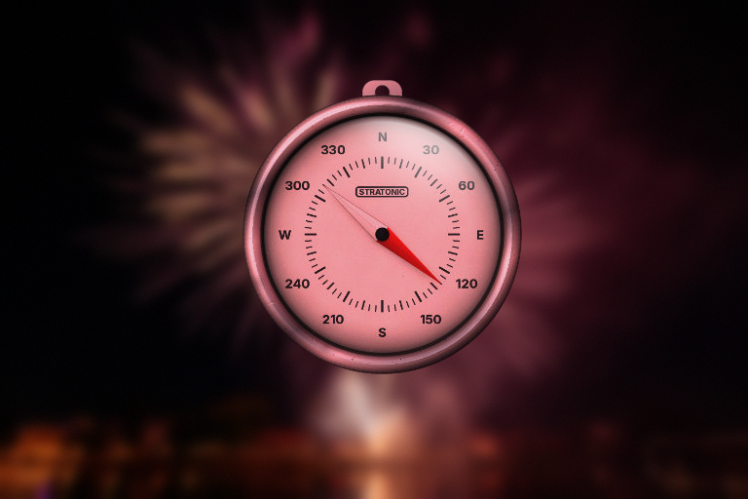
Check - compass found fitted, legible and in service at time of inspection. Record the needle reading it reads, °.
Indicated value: 130 °
